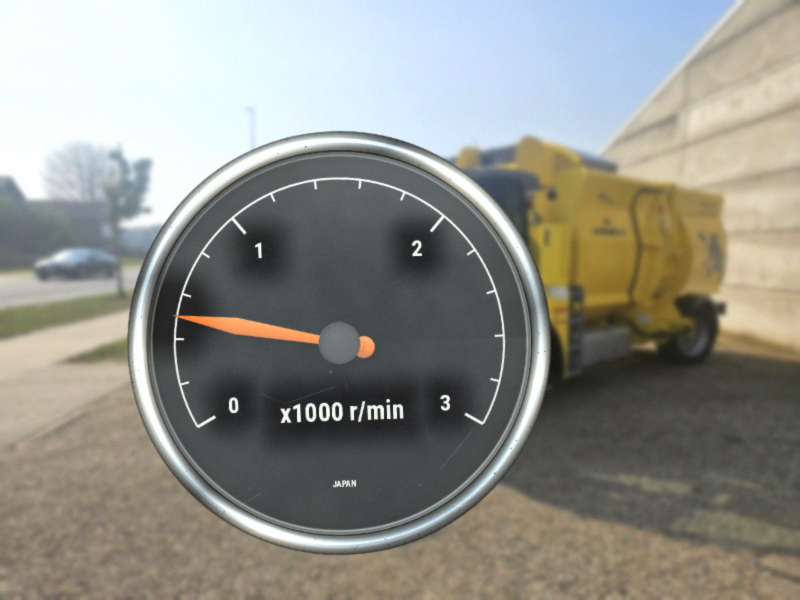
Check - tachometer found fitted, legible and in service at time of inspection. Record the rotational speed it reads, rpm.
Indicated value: 500 rpm
